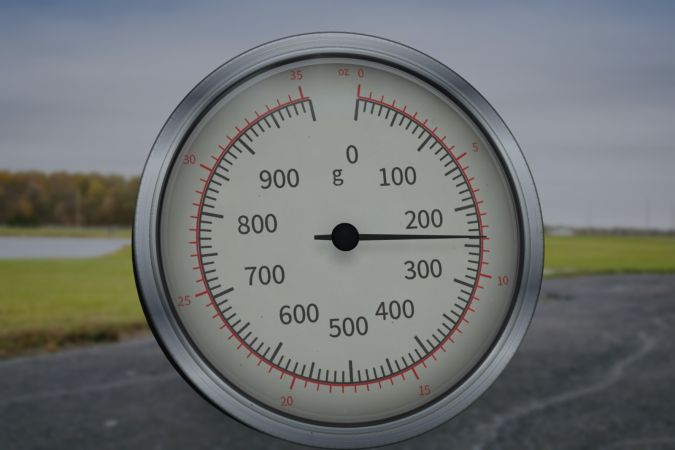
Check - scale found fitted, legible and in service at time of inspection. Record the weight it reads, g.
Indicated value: 240 g
